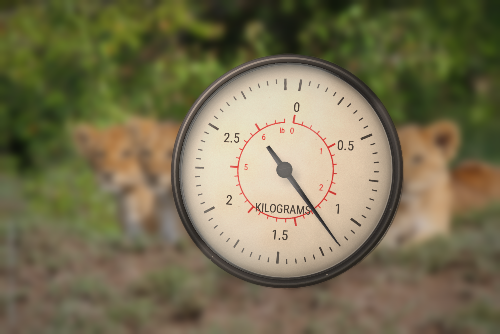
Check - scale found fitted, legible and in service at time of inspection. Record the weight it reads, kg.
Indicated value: 1.15 kg
